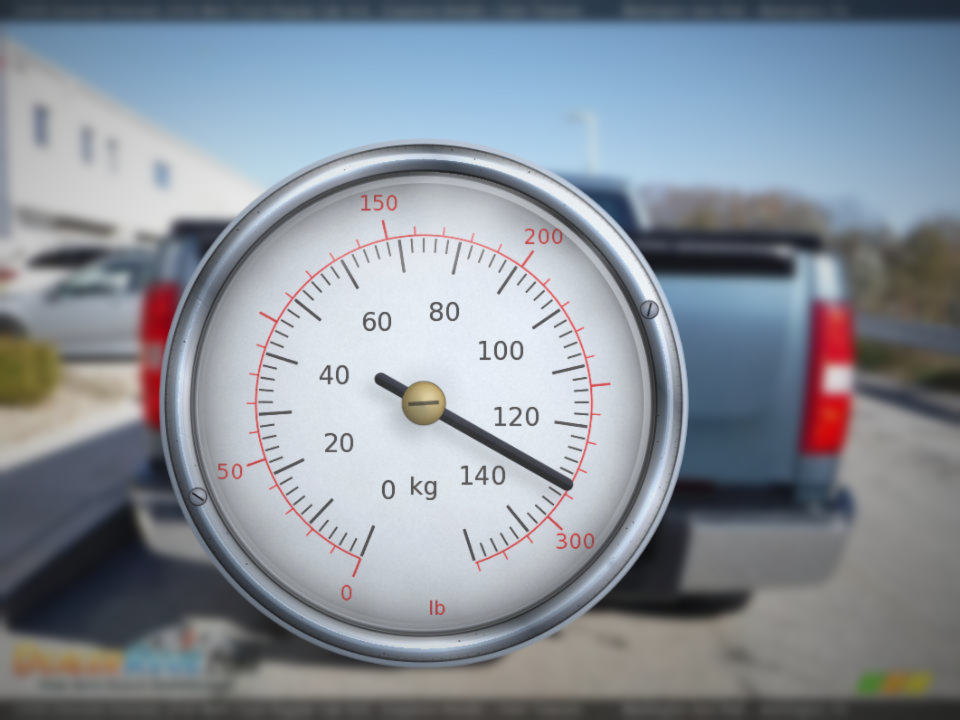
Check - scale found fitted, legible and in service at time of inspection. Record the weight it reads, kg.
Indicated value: 130 kg
